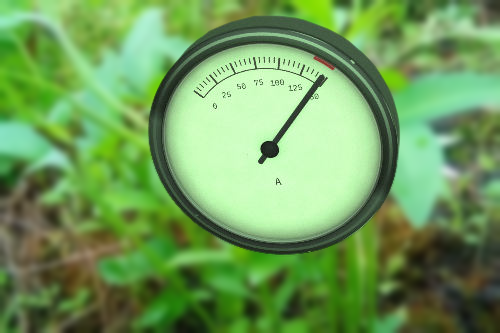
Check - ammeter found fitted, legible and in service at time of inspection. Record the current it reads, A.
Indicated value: 145 A
